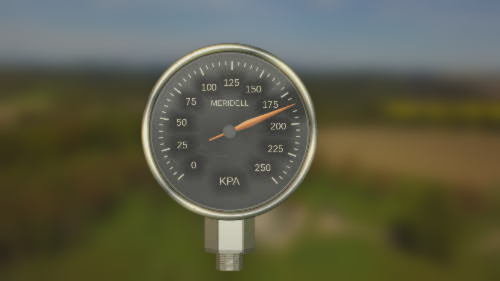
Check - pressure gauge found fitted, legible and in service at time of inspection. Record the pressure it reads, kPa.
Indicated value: 185 kPa
